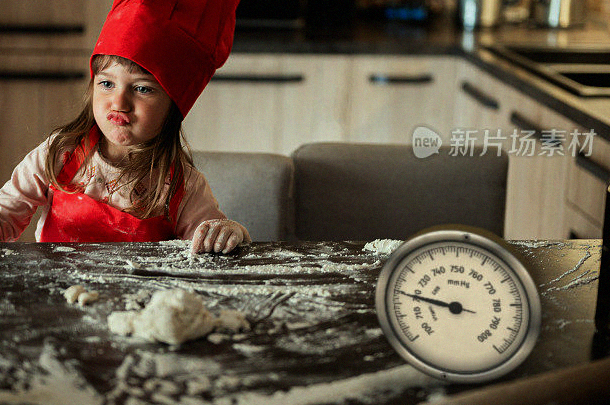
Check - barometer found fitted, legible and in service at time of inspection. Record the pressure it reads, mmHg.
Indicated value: 720 mmHg
